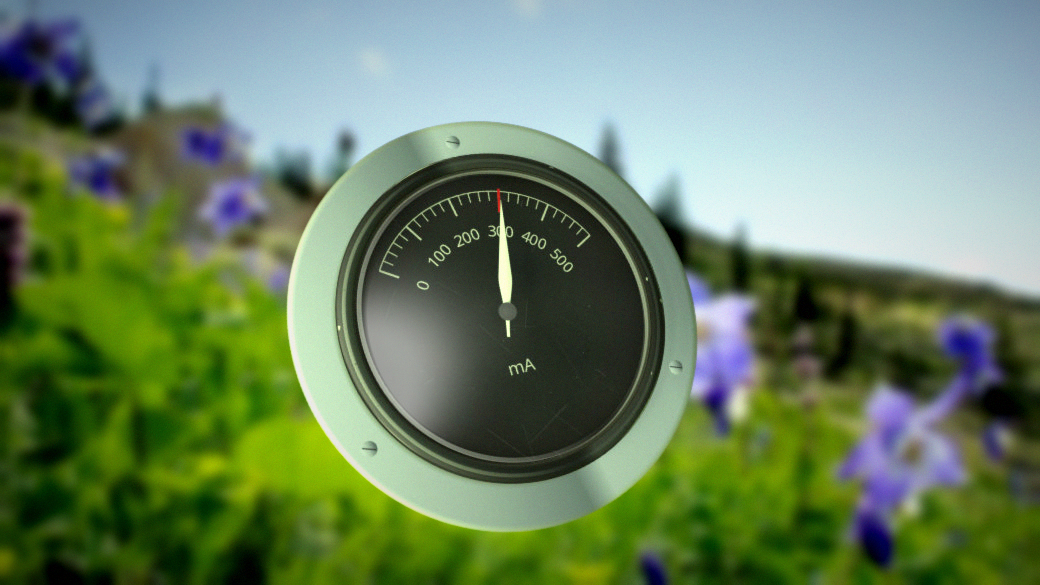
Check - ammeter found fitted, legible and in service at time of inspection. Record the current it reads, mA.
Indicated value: 300 mA
